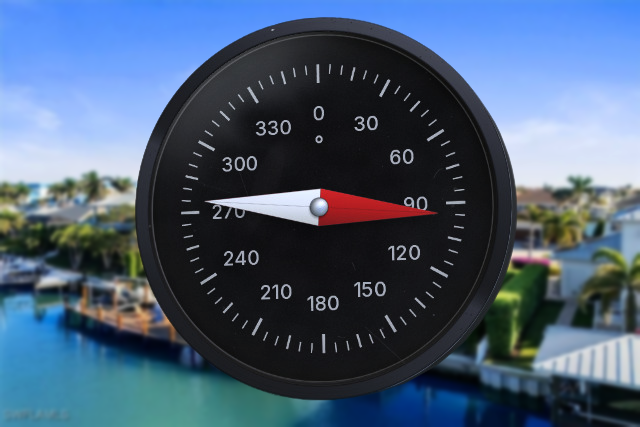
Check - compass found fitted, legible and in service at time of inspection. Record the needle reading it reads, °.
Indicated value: 95 °
